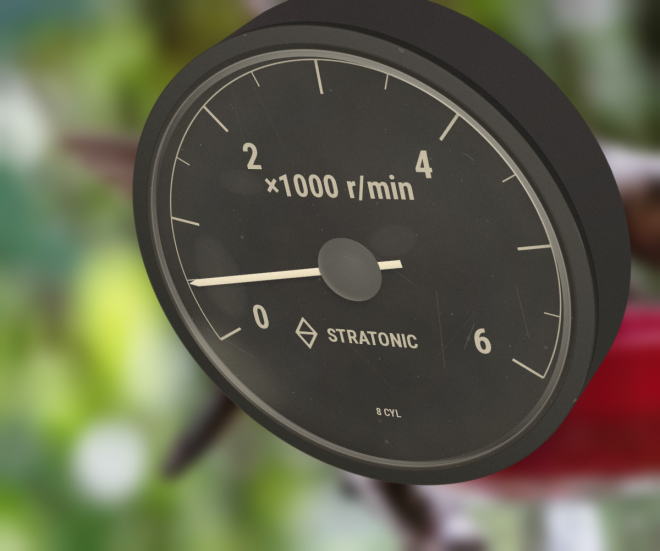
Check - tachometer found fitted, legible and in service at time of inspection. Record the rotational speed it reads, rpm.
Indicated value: 500 rpm
